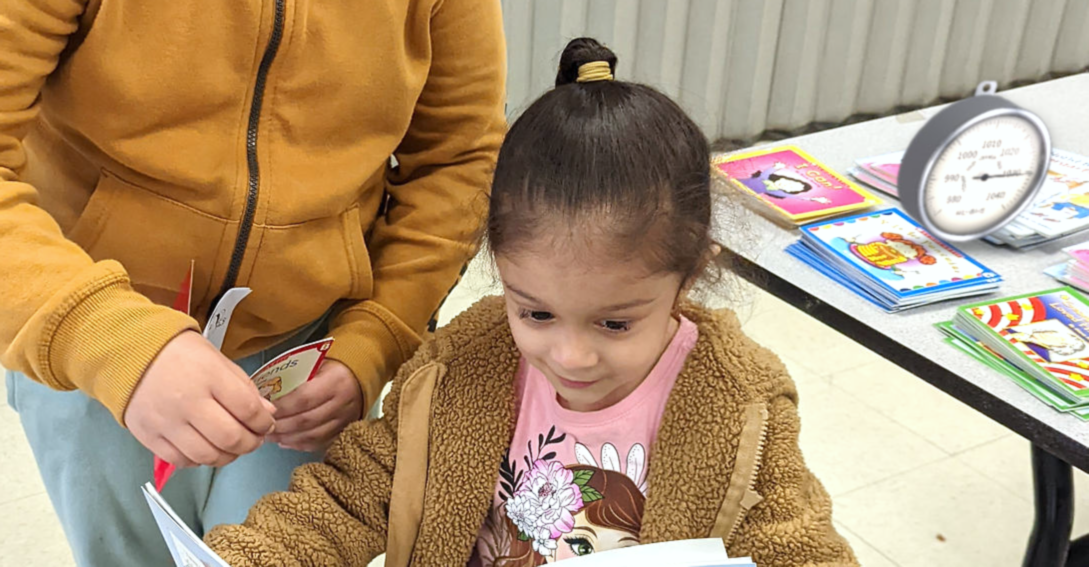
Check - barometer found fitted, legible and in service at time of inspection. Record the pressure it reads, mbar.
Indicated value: 1030 mbar
